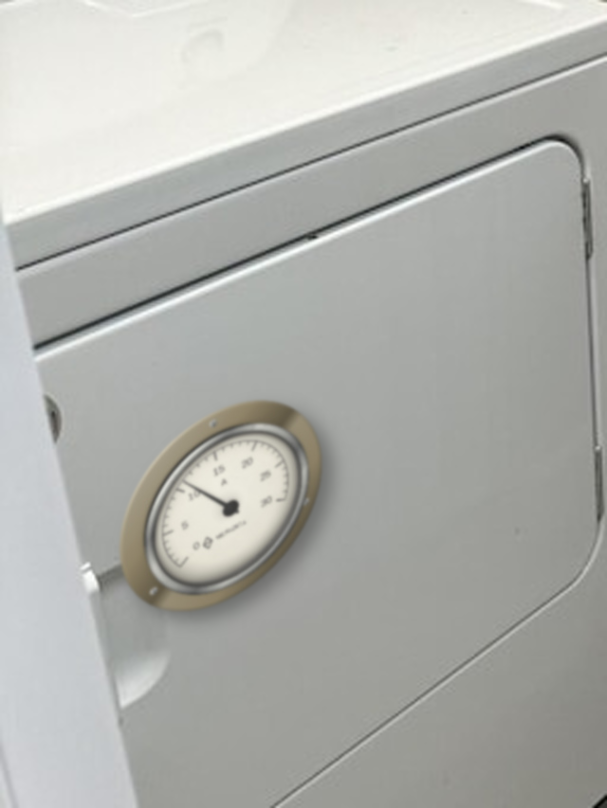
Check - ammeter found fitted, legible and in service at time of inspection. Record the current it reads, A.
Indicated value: 11 A
